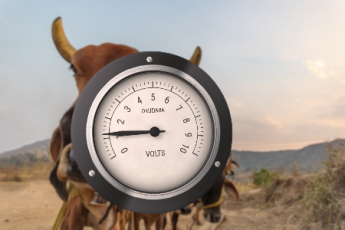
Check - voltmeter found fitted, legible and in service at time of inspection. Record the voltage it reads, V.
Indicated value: 1.2 V
